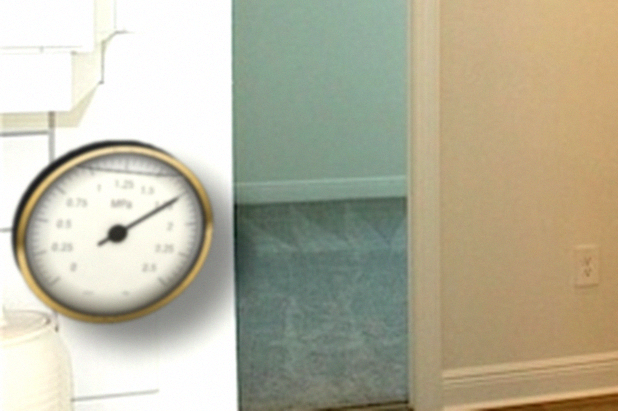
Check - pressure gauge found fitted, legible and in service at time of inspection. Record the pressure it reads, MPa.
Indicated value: 1.75 MPa
